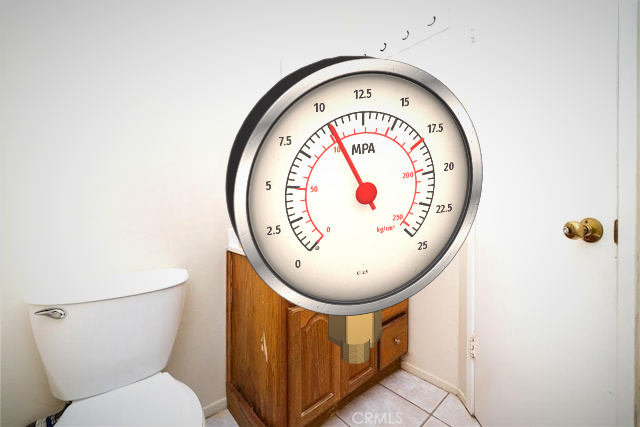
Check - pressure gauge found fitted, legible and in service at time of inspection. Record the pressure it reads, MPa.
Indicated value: 10 MPa
